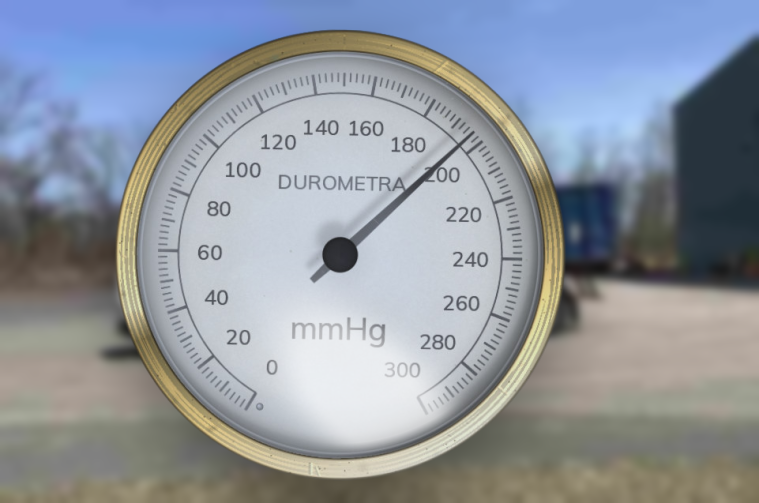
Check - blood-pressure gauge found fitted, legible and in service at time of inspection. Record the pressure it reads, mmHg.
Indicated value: 196 mmHg
